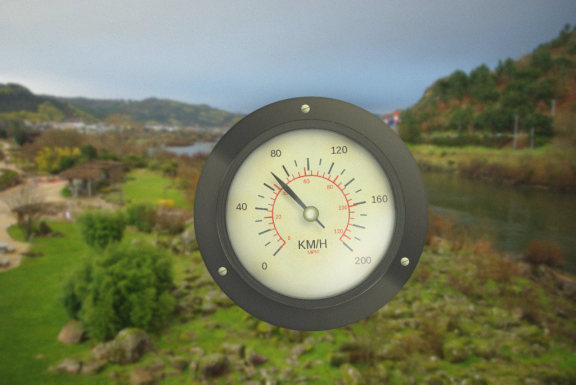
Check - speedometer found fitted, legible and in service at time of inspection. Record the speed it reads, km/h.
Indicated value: 70 km/h
